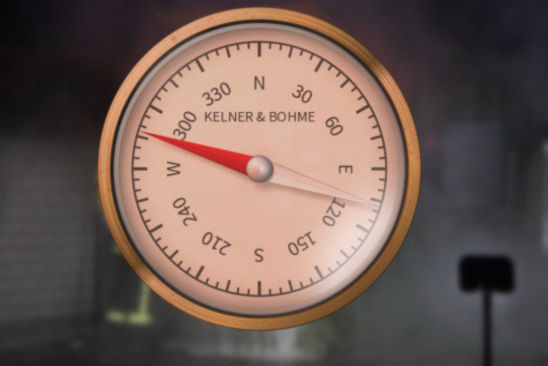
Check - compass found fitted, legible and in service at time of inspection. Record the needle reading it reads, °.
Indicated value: 287.5 °
